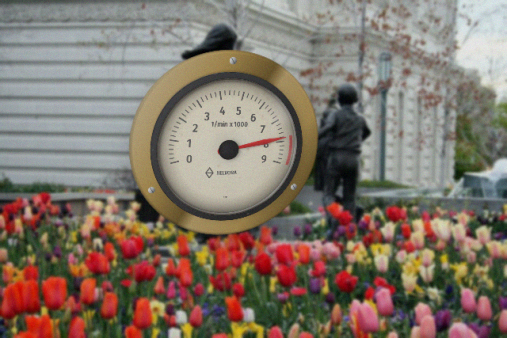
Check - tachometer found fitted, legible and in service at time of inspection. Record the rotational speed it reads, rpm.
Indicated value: 7800 rpm
